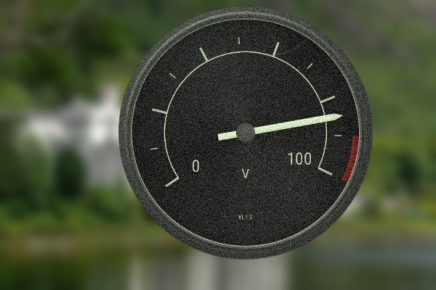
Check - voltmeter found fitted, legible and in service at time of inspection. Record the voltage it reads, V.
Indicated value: 85 V
